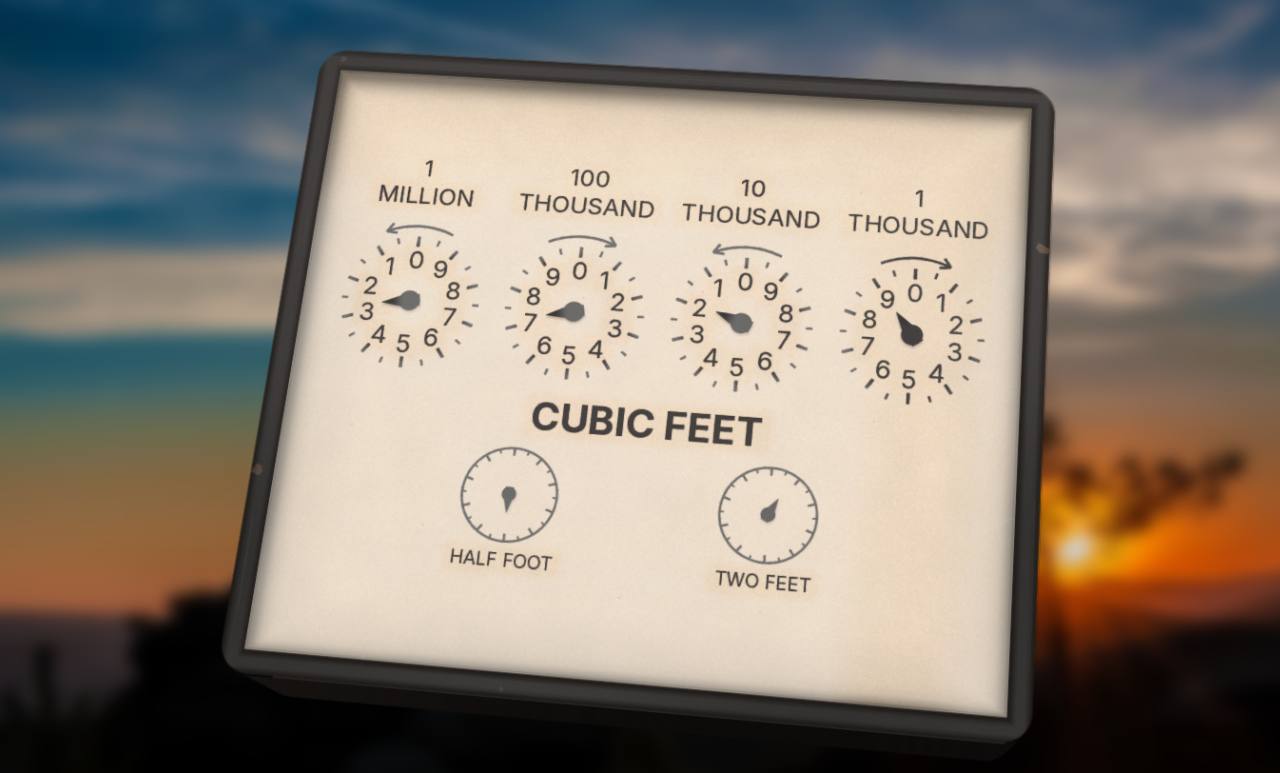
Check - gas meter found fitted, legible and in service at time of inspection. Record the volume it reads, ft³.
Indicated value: 271900 ft³
